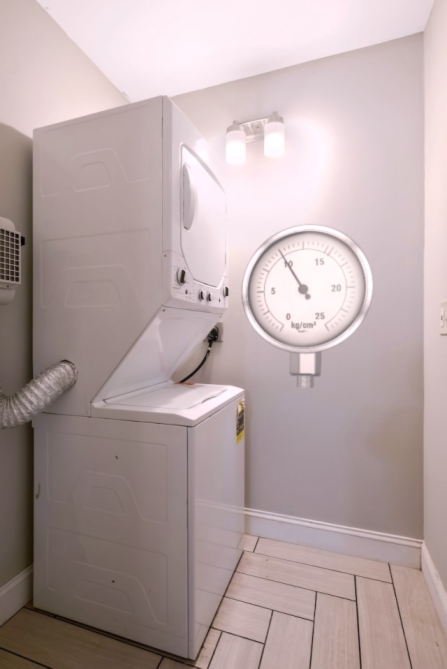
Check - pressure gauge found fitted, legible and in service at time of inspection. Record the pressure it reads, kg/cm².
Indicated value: 10 kg/cm²
